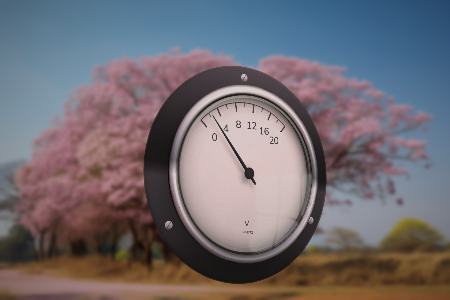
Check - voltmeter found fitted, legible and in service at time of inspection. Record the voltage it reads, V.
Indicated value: 2 V
